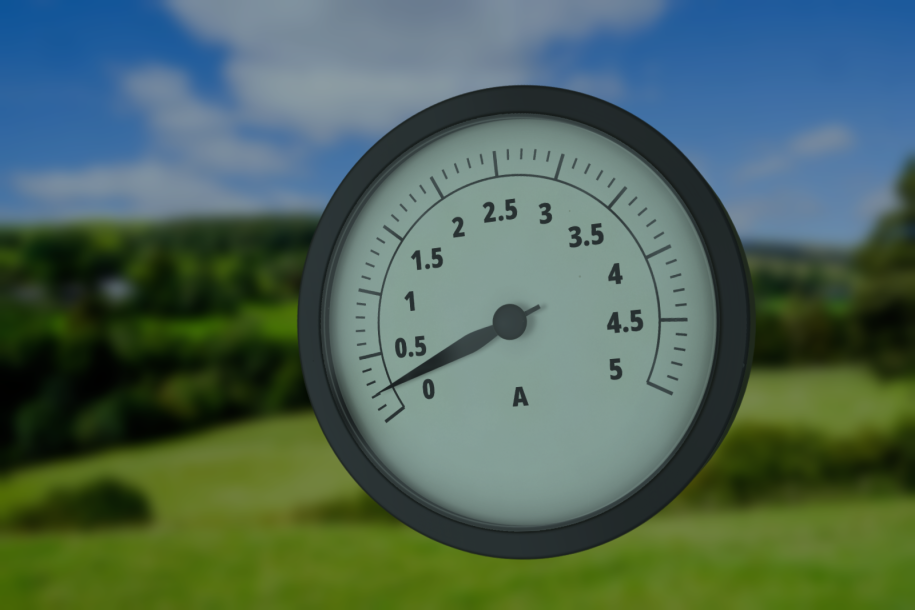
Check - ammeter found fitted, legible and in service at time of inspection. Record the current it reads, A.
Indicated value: 0.2 A
